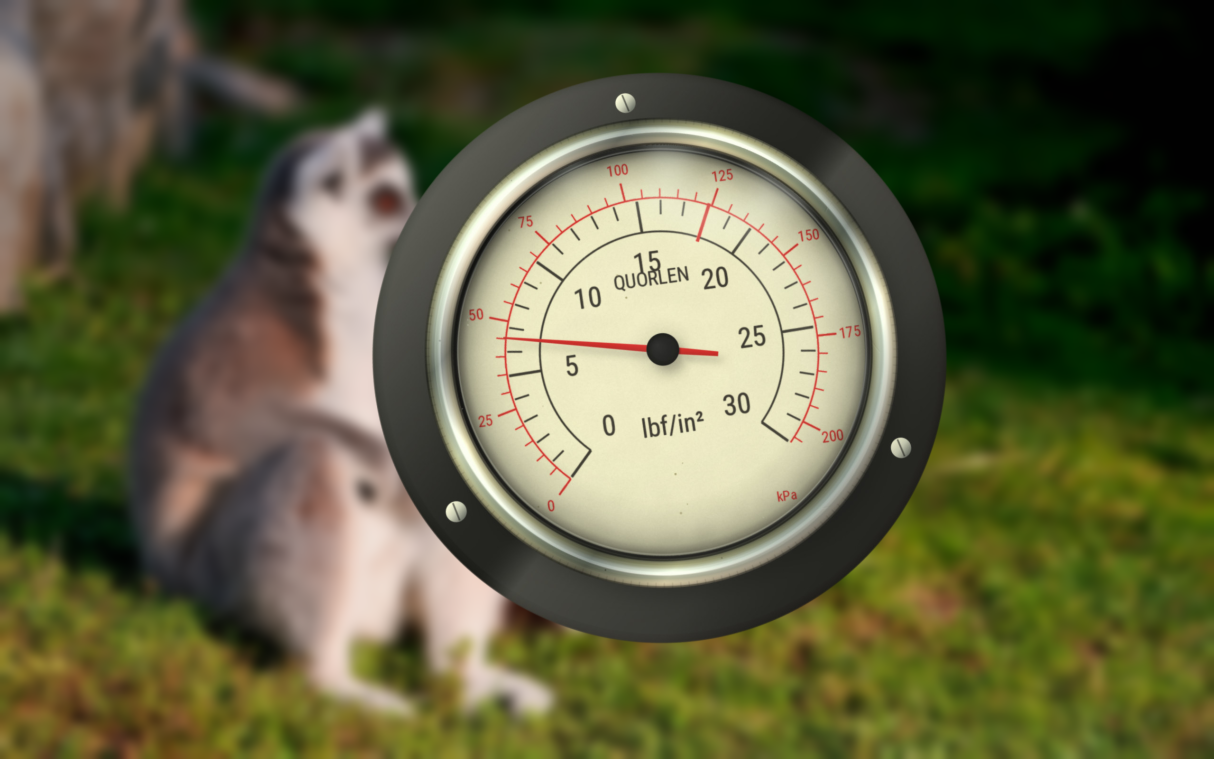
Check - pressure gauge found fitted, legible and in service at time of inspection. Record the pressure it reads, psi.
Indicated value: 6.5 psi
